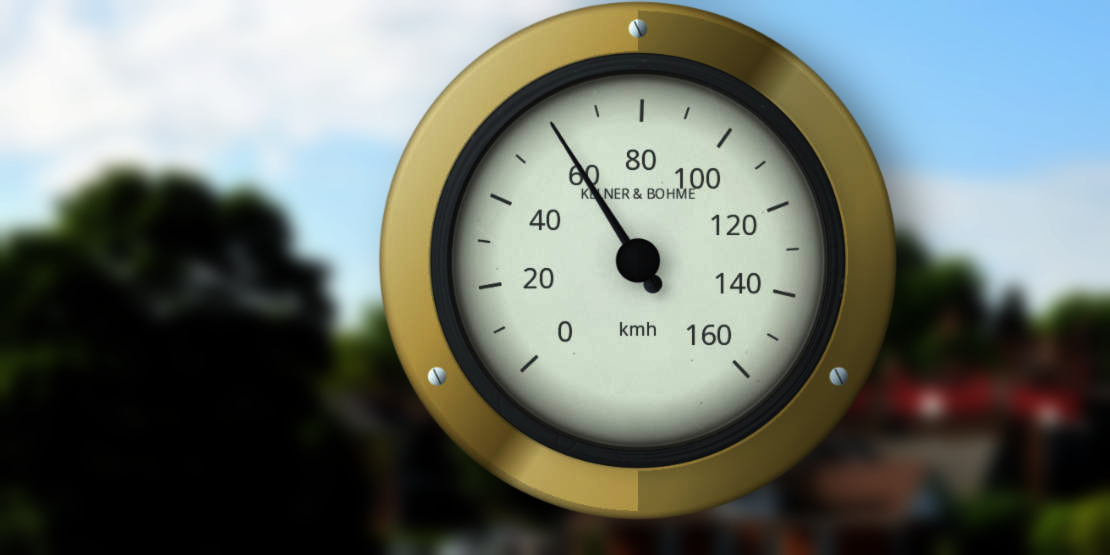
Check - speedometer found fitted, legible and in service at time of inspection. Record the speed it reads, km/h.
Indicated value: 60 km/h
